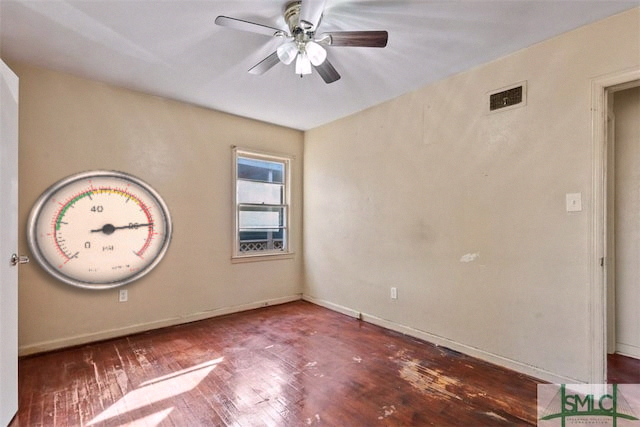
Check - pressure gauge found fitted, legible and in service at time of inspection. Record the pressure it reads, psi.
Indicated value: 80 psi
